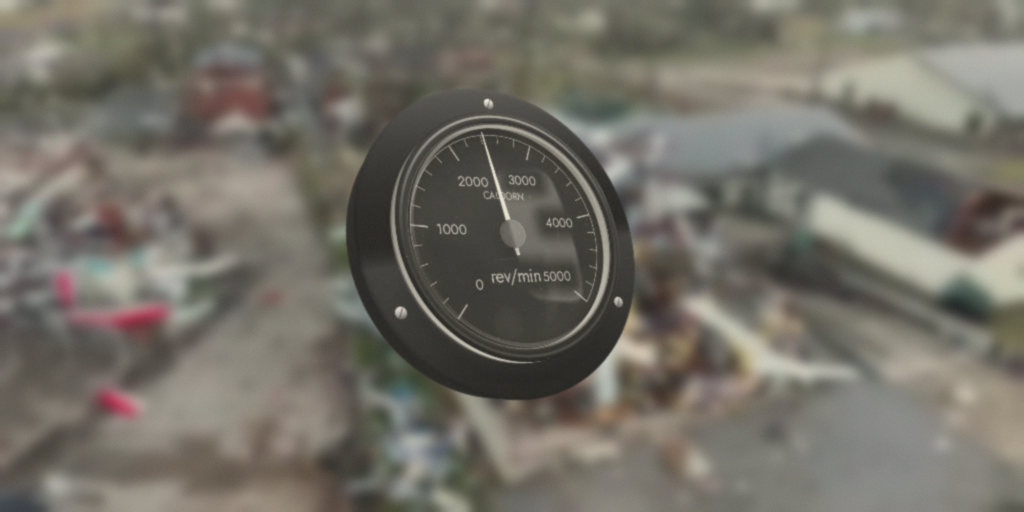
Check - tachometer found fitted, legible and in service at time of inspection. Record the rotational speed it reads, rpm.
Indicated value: 2400 rpm
